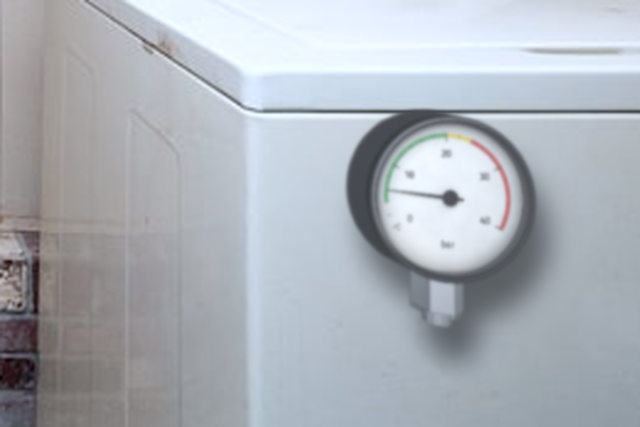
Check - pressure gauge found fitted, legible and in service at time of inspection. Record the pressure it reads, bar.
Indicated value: 6 bar
